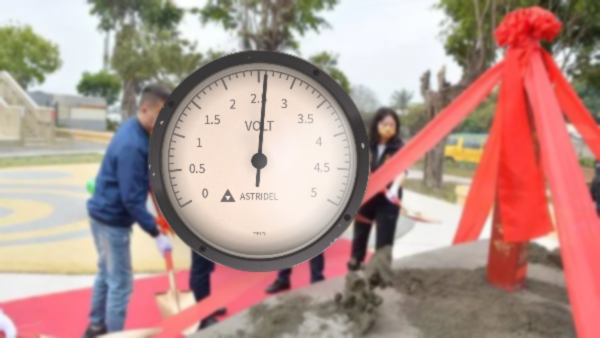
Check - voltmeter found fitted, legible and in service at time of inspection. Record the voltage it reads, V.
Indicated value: 2.6 V
